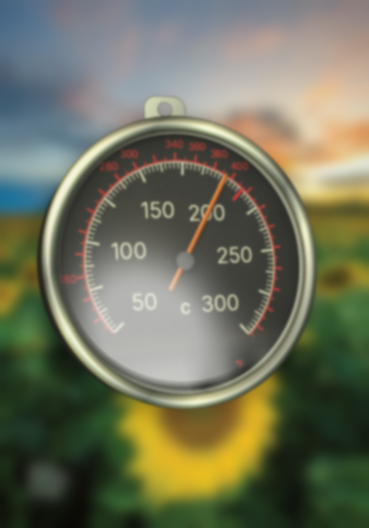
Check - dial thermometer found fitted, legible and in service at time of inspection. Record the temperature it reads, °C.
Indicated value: 200 °C
